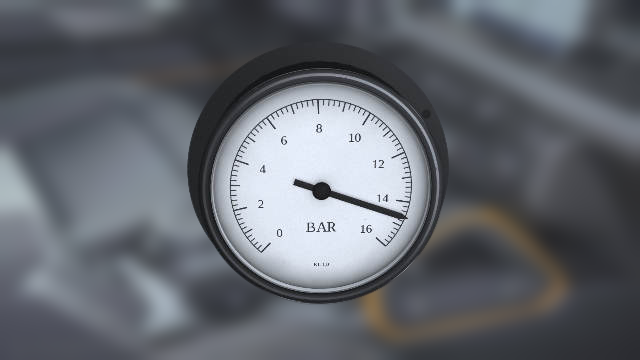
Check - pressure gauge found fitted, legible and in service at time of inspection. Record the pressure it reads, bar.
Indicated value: 14.6 bar
